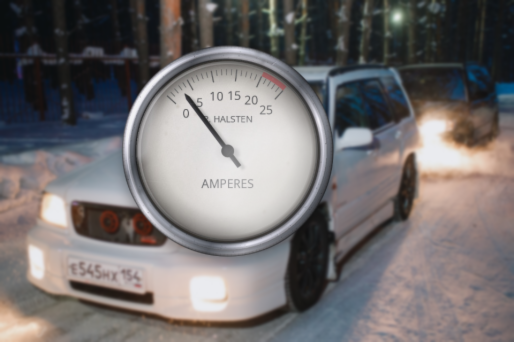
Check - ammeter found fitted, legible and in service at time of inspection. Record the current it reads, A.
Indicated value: 3 A
